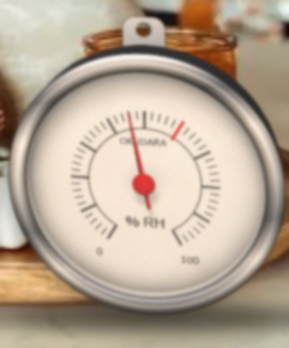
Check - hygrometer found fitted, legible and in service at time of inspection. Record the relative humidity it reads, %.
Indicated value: 46 %
